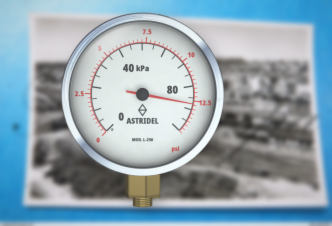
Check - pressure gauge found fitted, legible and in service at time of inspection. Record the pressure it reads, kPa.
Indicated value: 87.5 kPa
